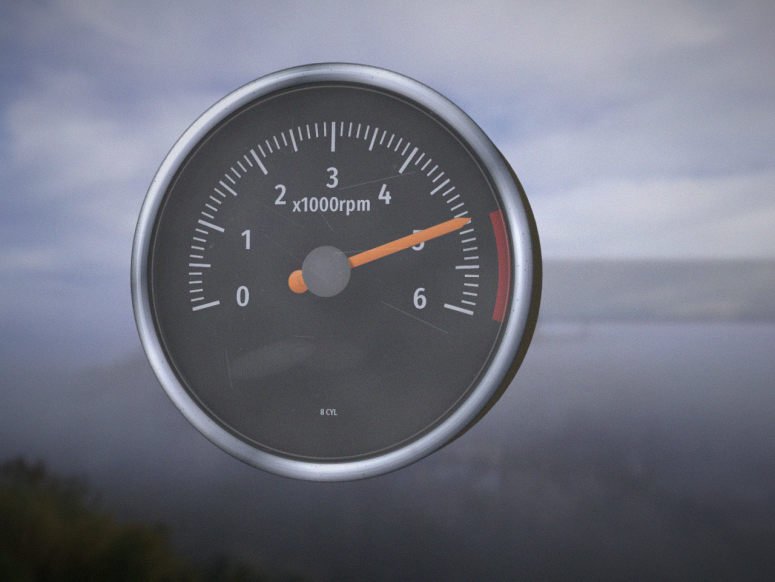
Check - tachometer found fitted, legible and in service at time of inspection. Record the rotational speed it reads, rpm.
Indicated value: 5000 rpm
